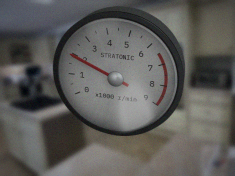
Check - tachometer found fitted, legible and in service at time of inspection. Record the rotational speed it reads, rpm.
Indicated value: 2000 rpm
